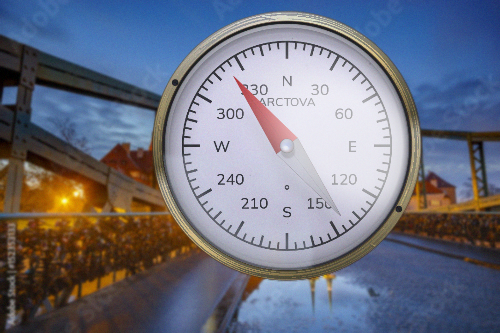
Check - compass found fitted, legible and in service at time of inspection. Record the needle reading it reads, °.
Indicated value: 322.5 °
